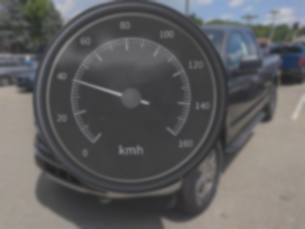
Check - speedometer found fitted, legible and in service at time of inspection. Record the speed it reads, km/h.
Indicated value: 40 km/h
